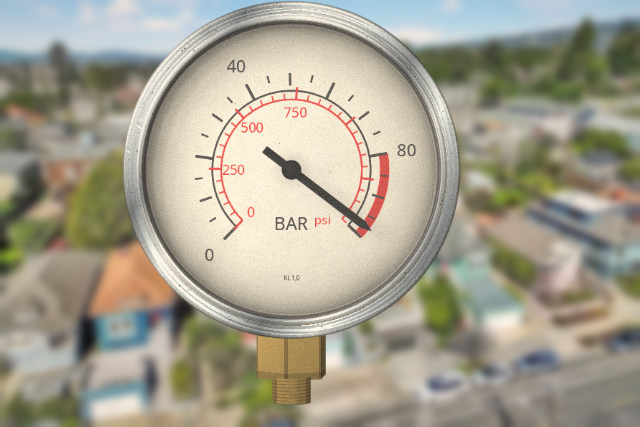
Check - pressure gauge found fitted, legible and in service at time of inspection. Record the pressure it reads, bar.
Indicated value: 97.5 bar
